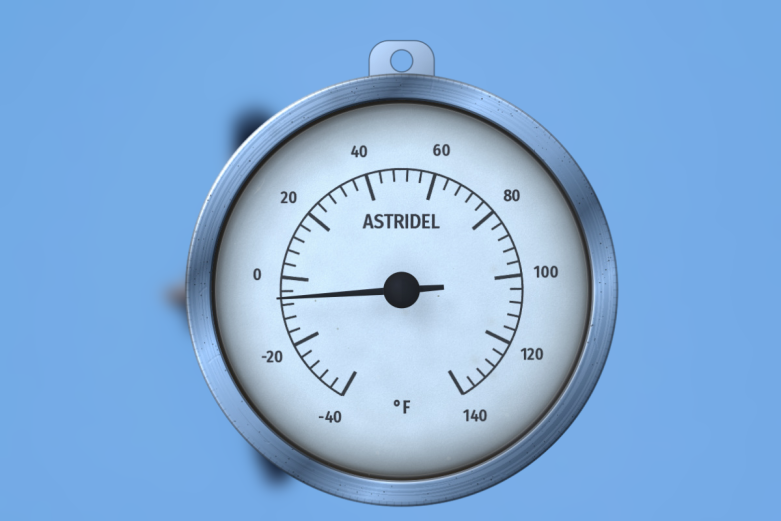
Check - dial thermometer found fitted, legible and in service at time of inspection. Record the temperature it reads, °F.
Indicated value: -6 °F
